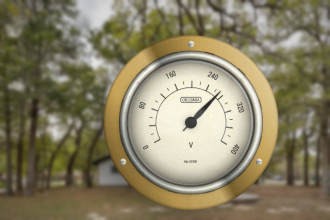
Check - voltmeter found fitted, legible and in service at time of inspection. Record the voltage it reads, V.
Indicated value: 270 V
